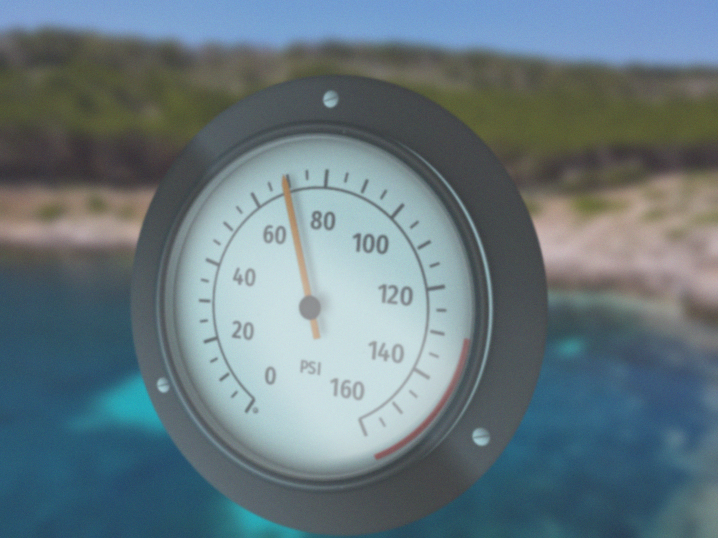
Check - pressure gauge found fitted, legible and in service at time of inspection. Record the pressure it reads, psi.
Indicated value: 70 psi
